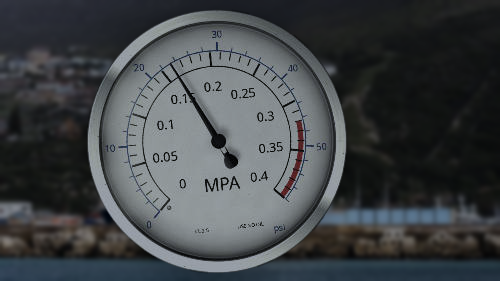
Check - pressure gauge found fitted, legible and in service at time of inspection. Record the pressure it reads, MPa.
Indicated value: 0.16 MPa
